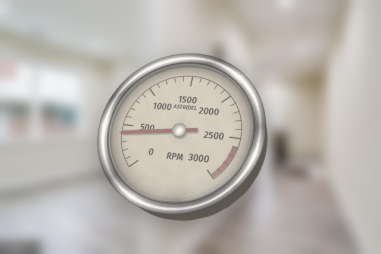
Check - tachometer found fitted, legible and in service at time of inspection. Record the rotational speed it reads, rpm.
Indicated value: 400 rpm
